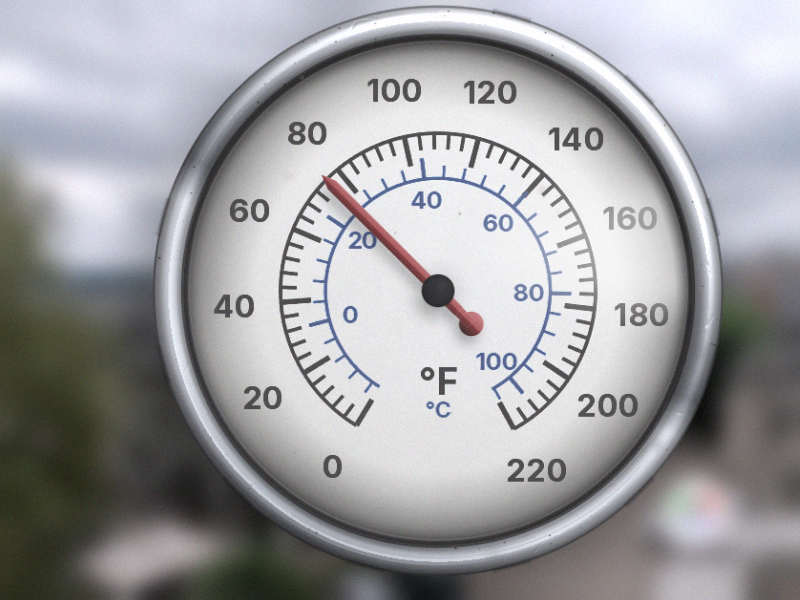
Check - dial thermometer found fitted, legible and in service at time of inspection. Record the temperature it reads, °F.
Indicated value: 76 °F
